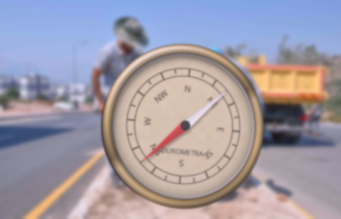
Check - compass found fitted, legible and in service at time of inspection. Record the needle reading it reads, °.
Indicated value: 225 °
